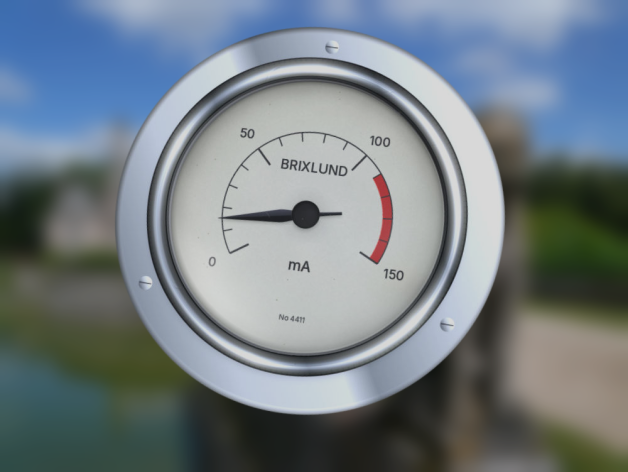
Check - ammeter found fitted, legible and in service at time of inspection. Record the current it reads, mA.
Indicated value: 15 mA
